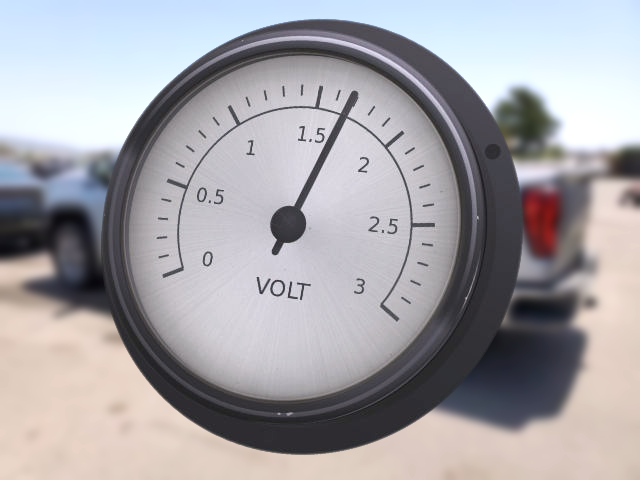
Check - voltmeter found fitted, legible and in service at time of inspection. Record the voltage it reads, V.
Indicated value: 1.7 V
